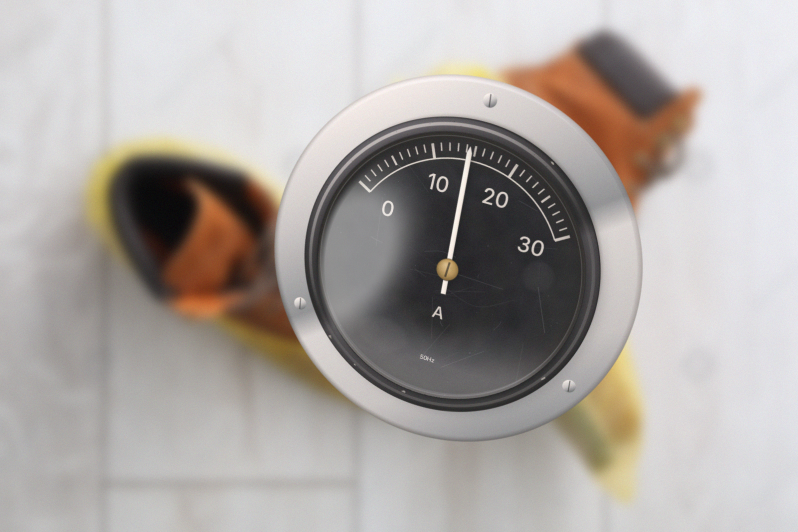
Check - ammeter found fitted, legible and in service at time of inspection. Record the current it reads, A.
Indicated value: 14.5 A
